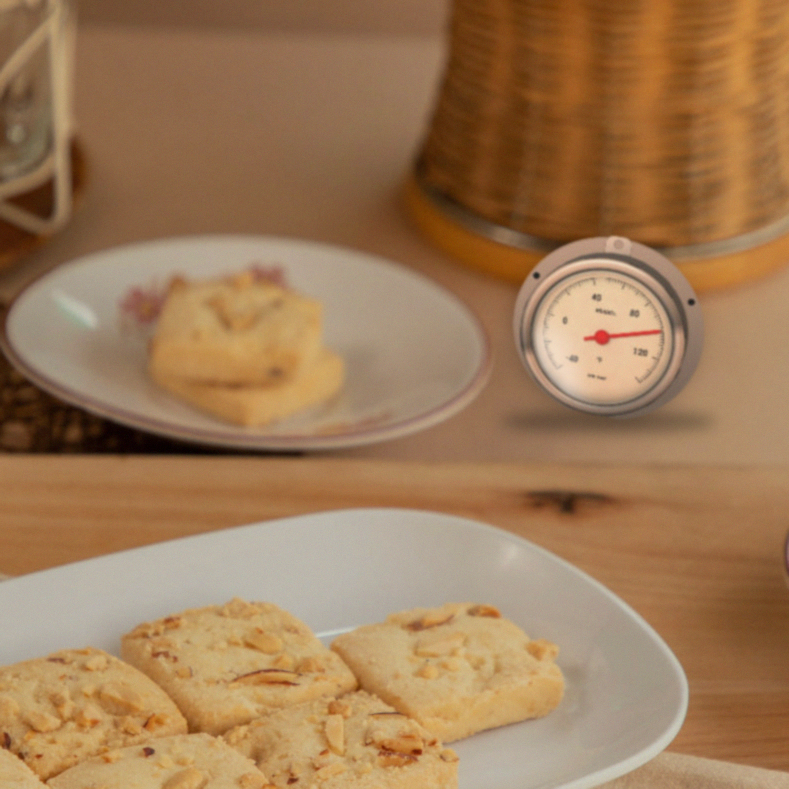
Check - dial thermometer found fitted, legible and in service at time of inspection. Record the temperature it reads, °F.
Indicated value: 100 °F
